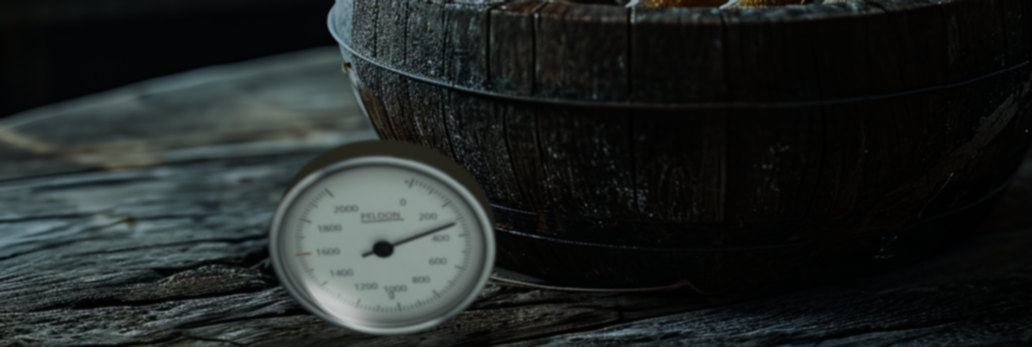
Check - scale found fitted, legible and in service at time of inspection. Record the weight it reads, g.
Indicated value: 300 g
